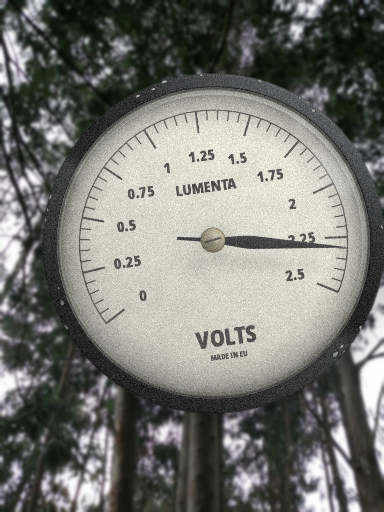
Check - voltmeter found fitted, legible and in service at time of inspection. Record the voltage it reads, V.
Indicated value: 2.3 V
